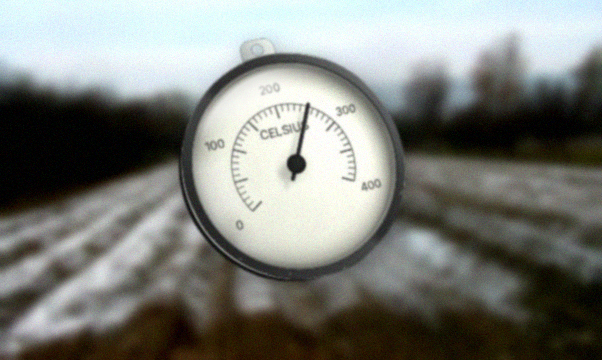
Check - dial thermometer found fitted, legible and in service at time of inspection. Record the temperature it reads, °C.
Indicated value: 250 °C
